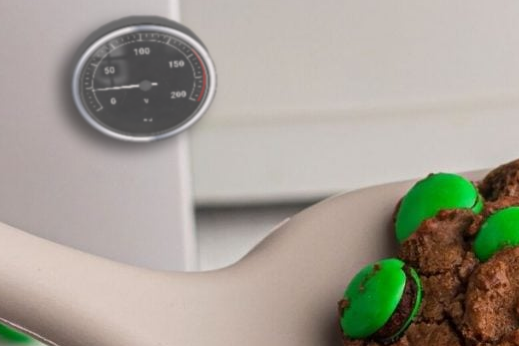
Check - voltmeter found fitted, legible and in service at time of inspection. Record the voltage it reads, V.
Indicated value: 25 V
